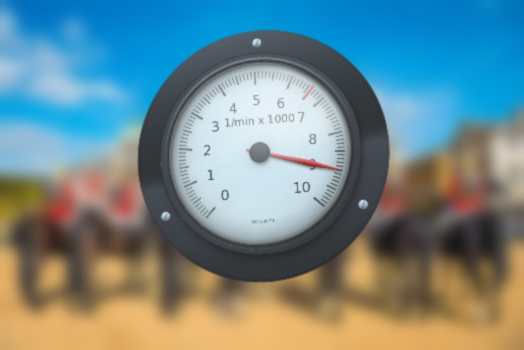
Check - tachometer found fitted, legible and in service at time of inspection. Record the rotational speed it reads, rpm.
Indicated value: 9000 rpm
